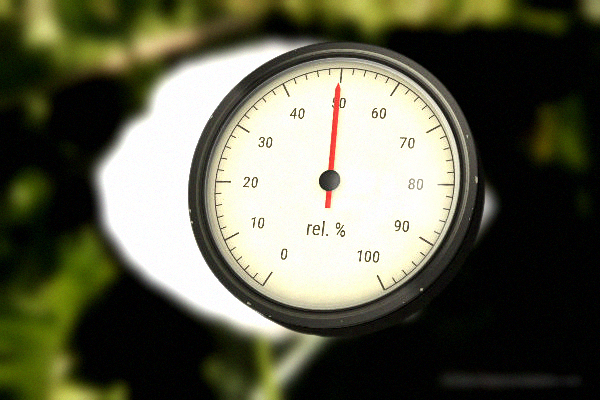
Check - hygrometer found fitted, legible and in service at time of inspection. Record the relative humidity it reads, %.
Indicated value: 50 %
